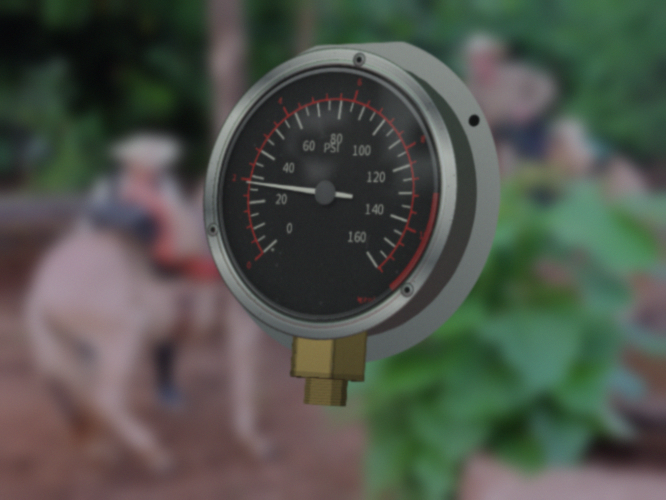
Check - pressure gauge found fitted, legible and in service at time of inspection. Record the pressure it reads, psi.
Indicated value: 27.5 psi
